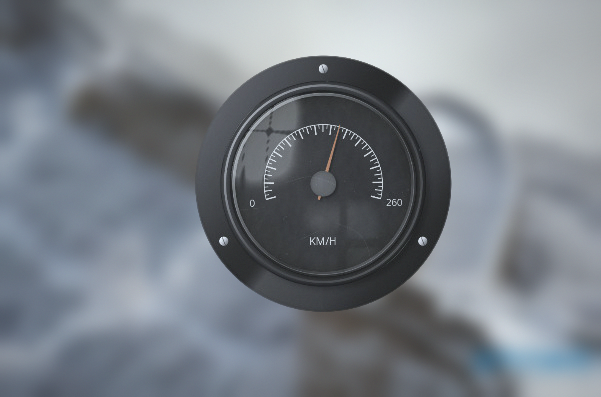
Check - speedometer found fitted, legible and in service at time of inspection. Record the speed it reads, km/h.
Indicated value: 150 km/h
